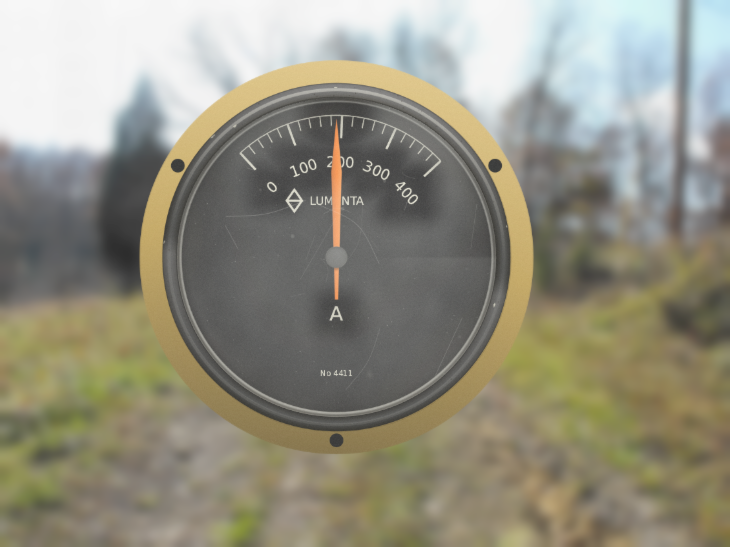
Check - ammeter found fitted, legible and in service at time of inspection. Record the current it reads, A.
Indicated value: 190 A
